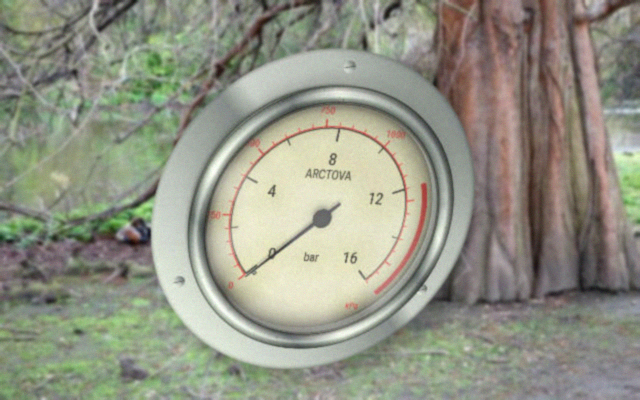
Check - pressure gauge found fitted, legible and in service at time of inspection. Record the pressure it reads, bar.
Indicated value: 0 bar
